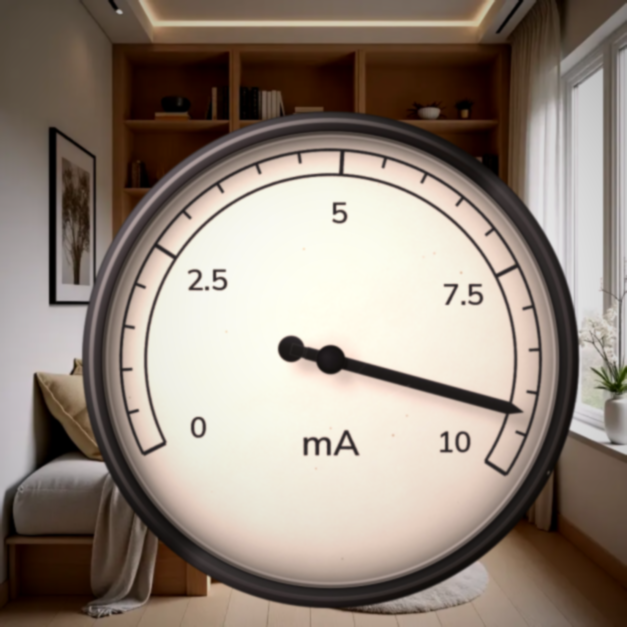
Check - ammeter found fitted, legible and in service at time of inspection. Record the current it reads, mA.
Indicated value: 9.25 mA
